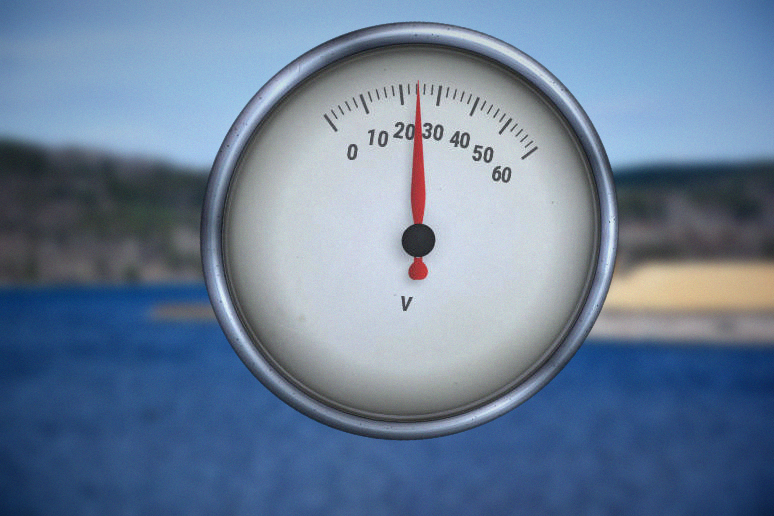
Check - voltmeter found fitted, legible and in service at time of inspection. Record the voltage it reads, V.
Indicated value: 24 V
